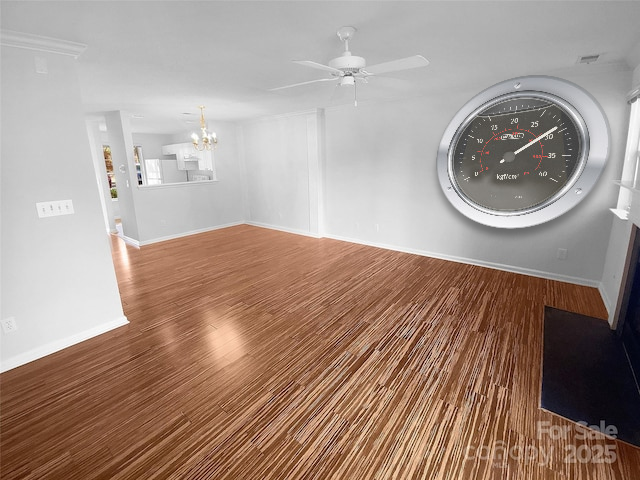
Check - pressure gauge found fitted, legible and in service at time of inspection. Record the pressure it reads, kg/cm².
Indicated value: 29 kg/cm²
